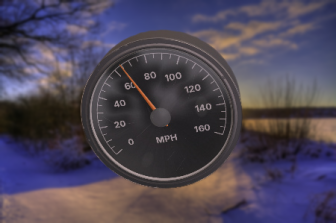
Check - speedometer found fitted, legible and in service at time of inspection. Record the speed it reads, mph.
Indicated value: 65 mph
